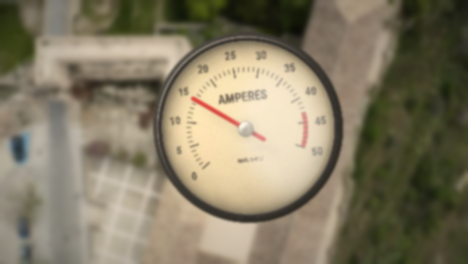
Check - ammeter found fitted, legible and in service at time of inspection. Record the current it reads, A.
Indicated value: 15 A
